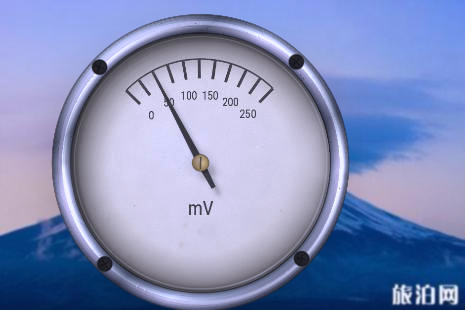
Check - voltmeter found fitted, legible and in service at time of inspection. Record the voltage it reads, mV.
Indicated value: 50 mV
